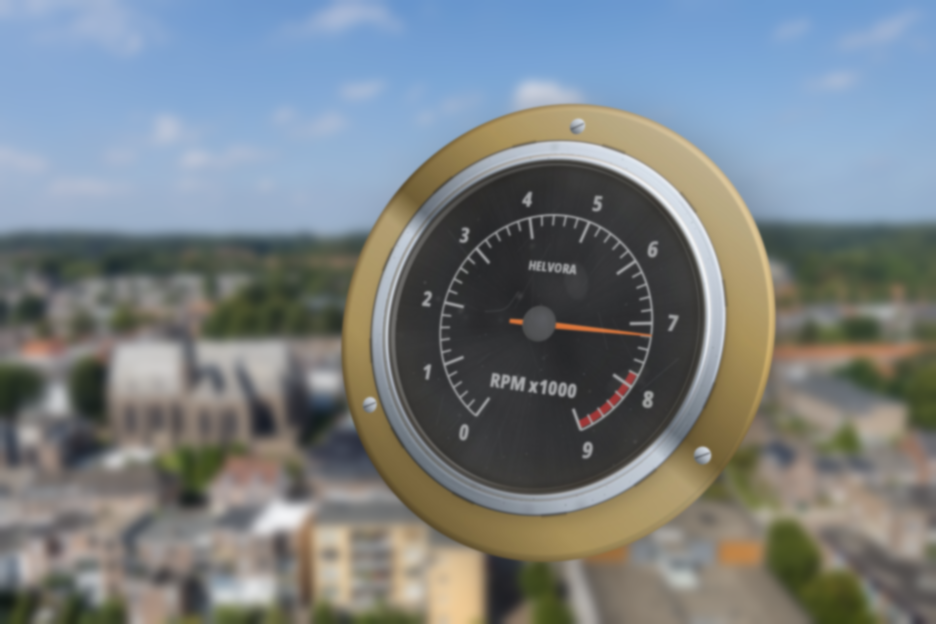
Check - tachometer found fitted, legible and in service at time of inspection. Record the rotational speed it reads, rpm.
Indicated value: 7200 rpm
